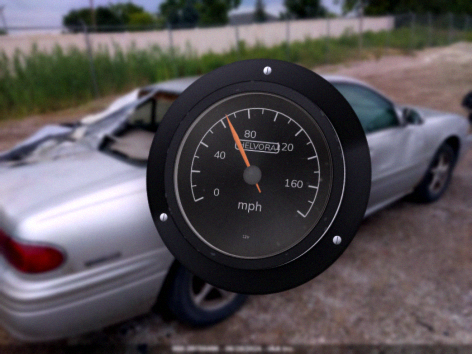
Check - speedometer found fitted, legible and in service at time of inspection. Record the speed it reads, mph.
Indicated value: 65 mph
